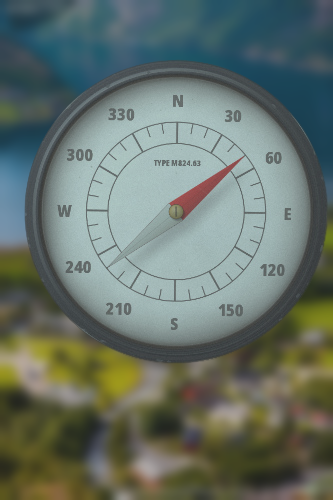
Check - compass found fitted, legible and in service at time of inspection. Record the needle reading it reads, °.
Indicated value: 50 °
